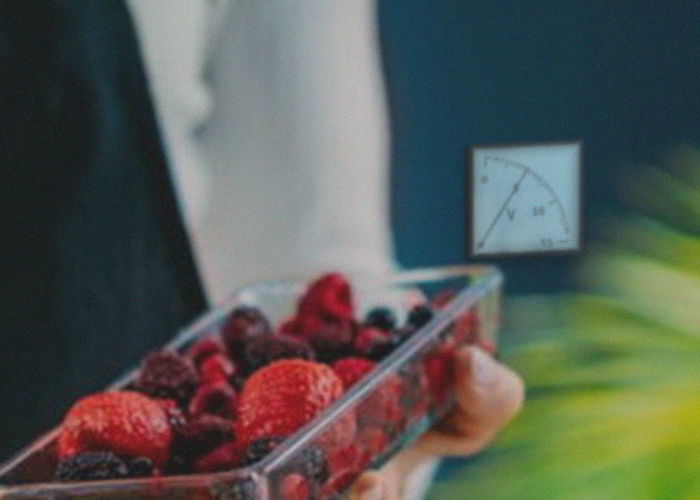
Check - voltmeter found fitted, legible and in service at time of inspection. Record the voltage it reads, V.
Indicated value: 5 V
